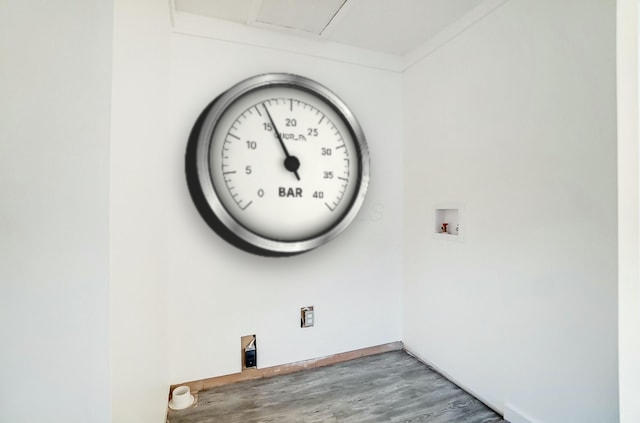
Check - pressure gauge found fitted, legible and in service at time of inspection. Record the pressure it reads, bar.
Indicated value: 16 bar
